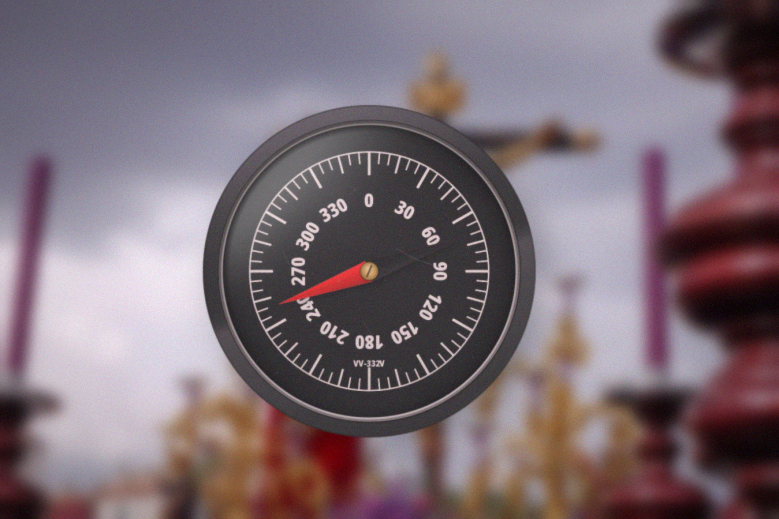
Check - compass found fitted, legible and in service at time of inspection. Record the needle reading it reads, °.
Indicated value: 250 °
